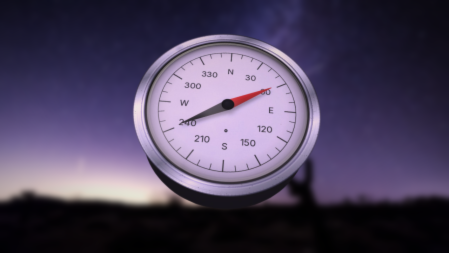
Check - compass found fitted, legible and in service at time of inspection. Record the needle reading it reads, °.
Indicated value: 60 °
